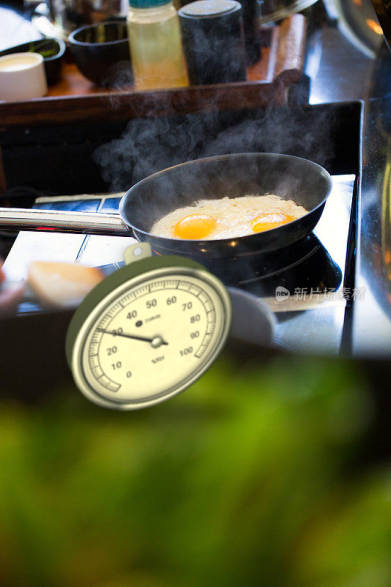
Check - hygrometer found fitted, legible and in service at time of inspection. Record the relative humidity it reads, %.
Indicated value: 30 %
